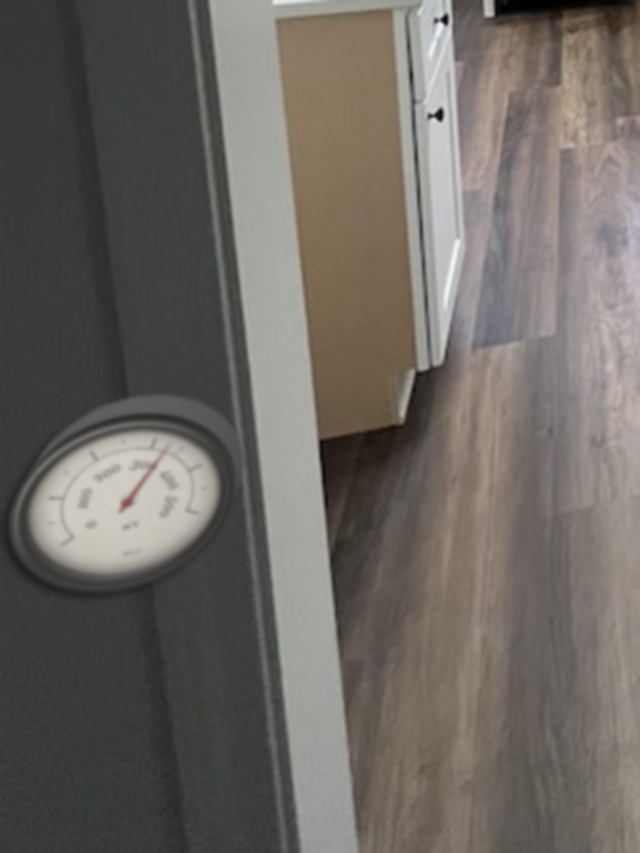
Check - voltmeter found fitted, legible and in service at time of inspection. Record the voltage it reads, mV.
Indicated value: 325 mV
